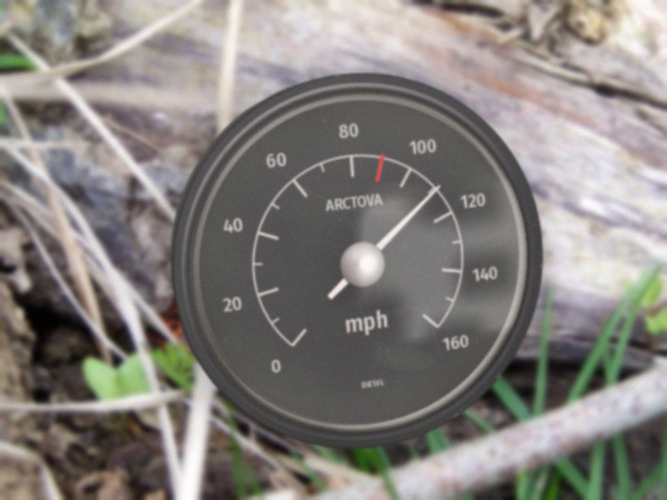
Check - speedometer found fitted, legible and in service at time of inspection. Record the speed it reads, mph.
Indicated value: 110 mph
